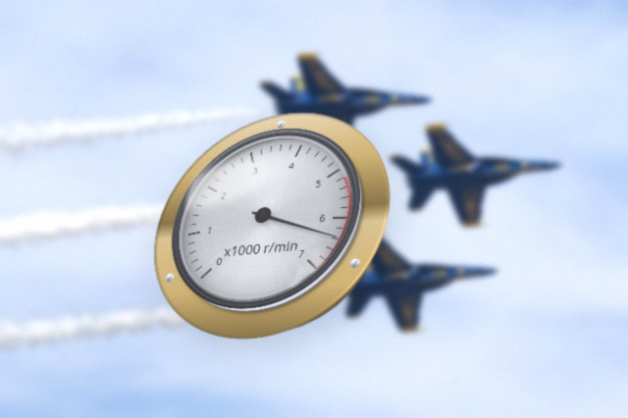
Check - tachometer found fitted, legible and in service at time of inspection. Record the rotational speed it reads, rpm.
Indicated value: 6400 rpm
